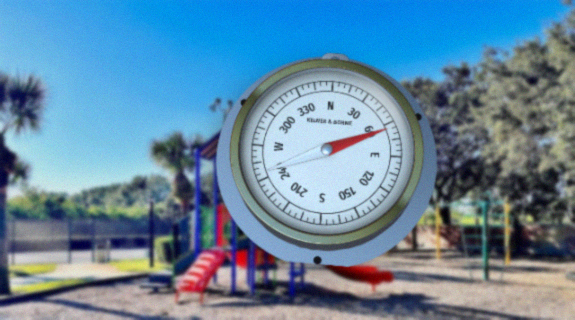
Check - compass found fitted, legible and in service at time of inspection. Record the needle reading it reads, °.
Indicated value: 65 °
